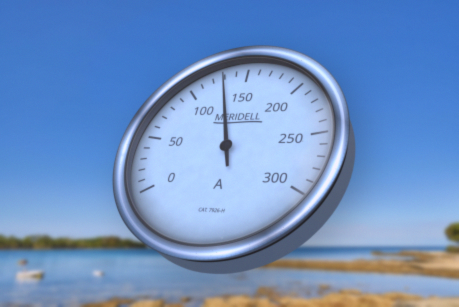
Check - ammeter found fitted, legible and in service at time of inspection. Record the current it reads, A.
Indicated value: 130 A
